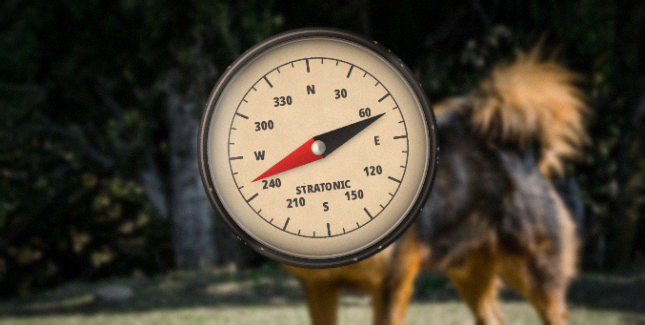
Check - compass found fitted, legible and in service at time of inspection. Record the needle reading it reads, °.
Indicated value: 250 °
